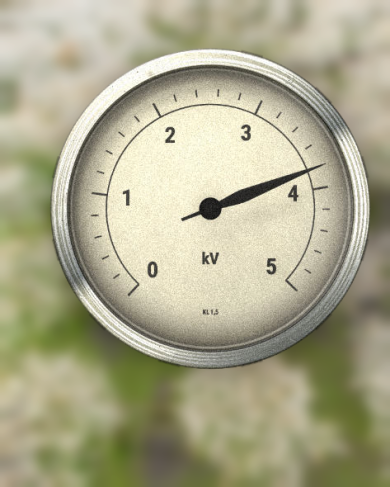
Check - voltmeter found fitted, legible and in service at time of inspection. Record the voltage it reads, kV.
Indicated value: 3.8 kV
